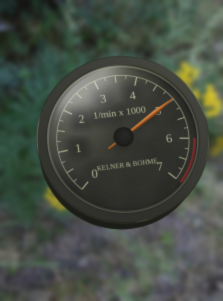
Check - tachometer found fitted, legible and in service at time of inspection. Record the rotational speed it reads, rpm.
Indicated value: 5000 rpm
